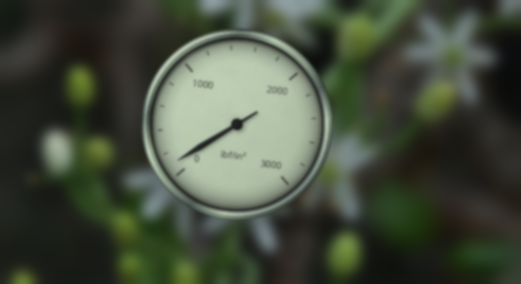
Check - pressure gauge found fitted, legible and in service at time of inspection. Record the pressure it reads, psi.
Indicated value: 100 psi
